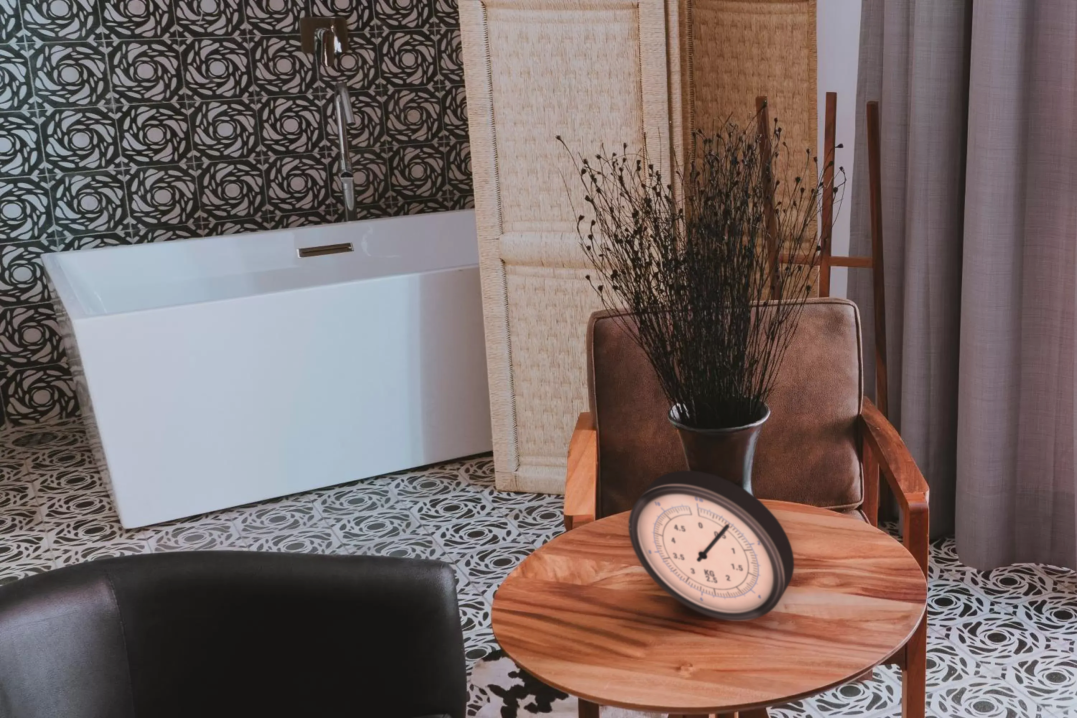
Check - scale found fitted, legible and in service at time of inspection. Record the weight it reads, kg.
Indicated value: 0.5 kg
